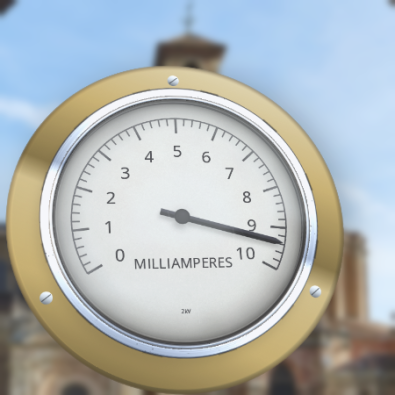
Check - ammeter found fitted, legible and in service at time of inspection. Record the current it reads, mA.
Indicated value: 9.4 mA
